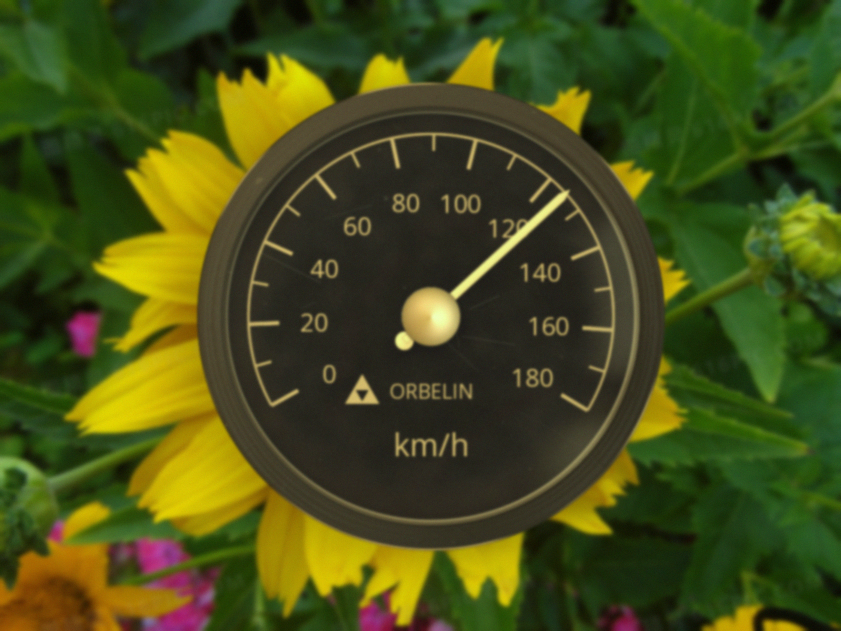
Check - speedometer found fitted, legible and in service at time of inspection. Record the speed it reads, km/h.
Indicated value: 125 km/h
